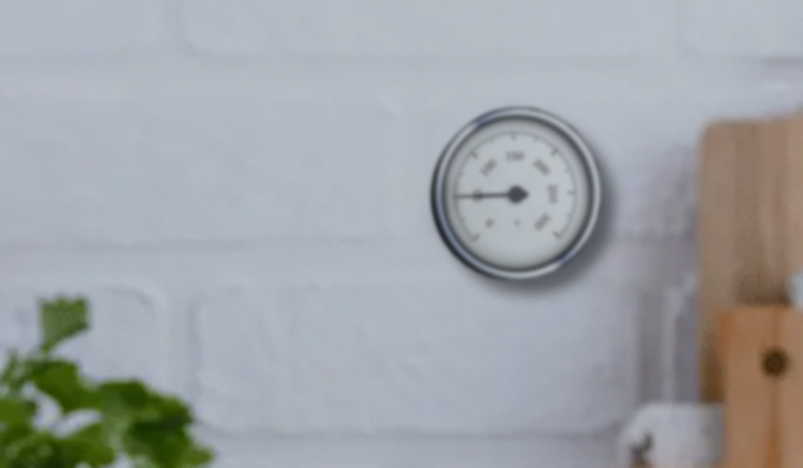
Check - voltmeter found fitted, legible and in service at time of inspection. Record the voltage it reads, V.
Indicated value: 50 V
